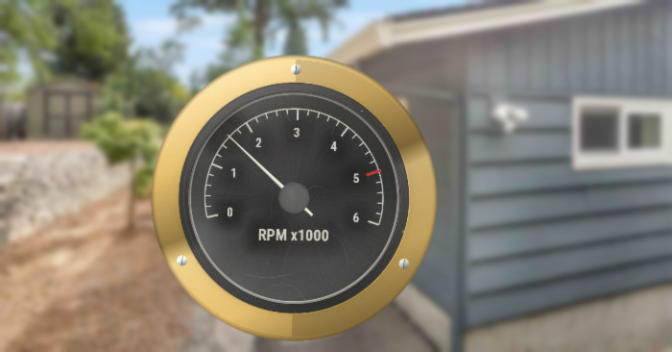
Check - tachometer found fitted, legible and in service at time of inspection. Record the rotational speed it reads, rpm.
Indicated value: 1600 rpm
